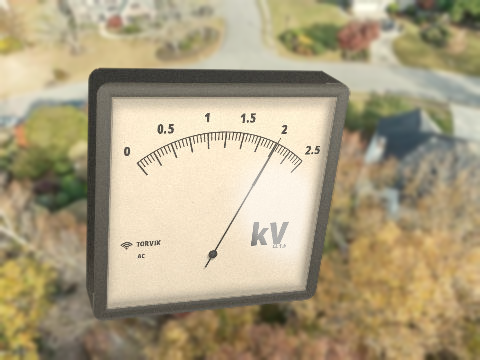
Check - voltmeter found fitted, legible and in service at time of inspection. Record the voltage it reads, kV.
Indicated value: 2 kV
